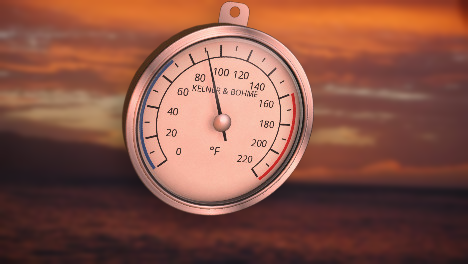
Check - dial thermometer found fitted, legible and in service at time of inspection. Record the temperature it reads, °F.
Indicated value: 90 °F
